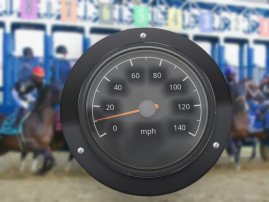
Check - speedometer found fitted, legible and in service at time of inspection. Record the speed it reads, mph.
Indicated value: 10 mph
